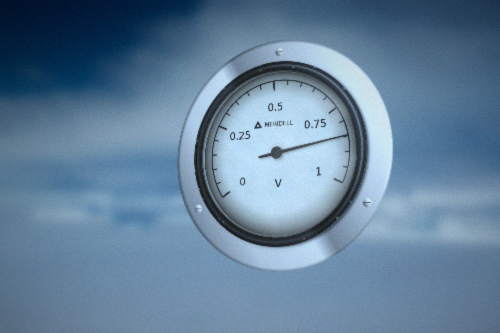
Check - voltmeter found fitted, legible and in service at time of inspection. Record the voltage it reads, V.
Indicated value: 0.85 V
